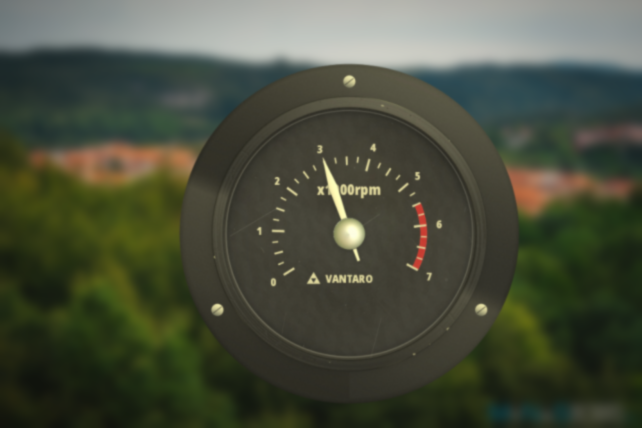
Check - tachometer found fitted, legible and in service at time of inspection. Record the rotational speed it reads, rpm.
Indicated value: 3000 rpm
